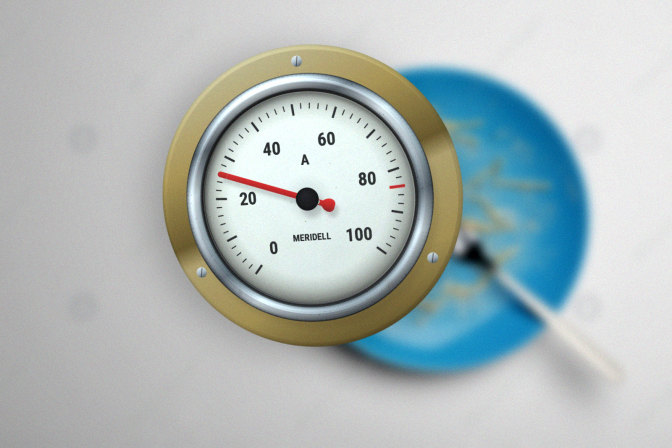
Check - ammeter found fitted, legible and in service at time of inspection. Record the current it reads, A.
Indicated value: 26 A
